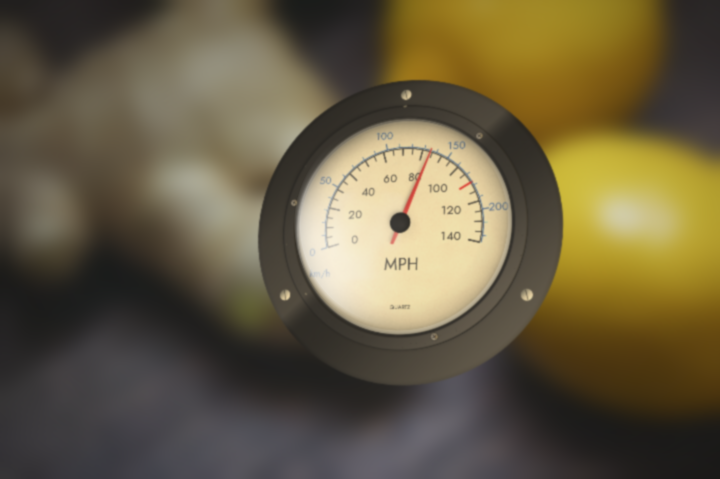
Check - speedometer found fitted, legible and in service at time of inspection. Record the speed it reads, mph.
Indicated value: 85 mph
